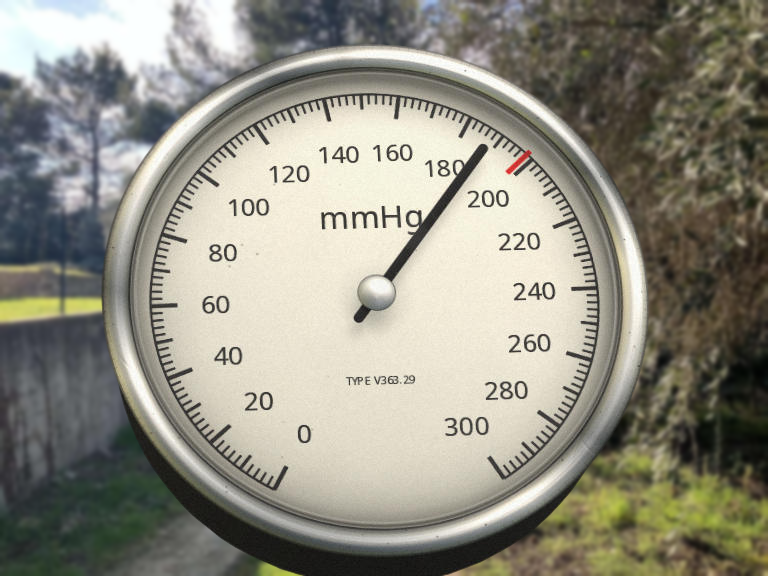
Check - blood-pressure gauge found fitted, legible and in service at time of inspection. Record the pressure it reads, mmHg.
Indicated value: 188 mmHg
